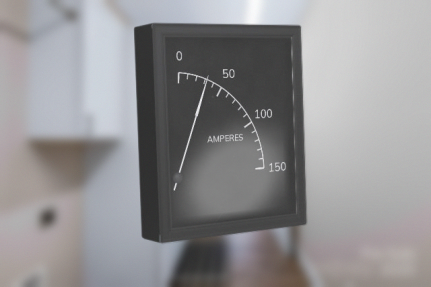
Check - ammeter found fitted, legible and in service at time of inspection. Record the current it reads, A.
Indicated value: 30 A
